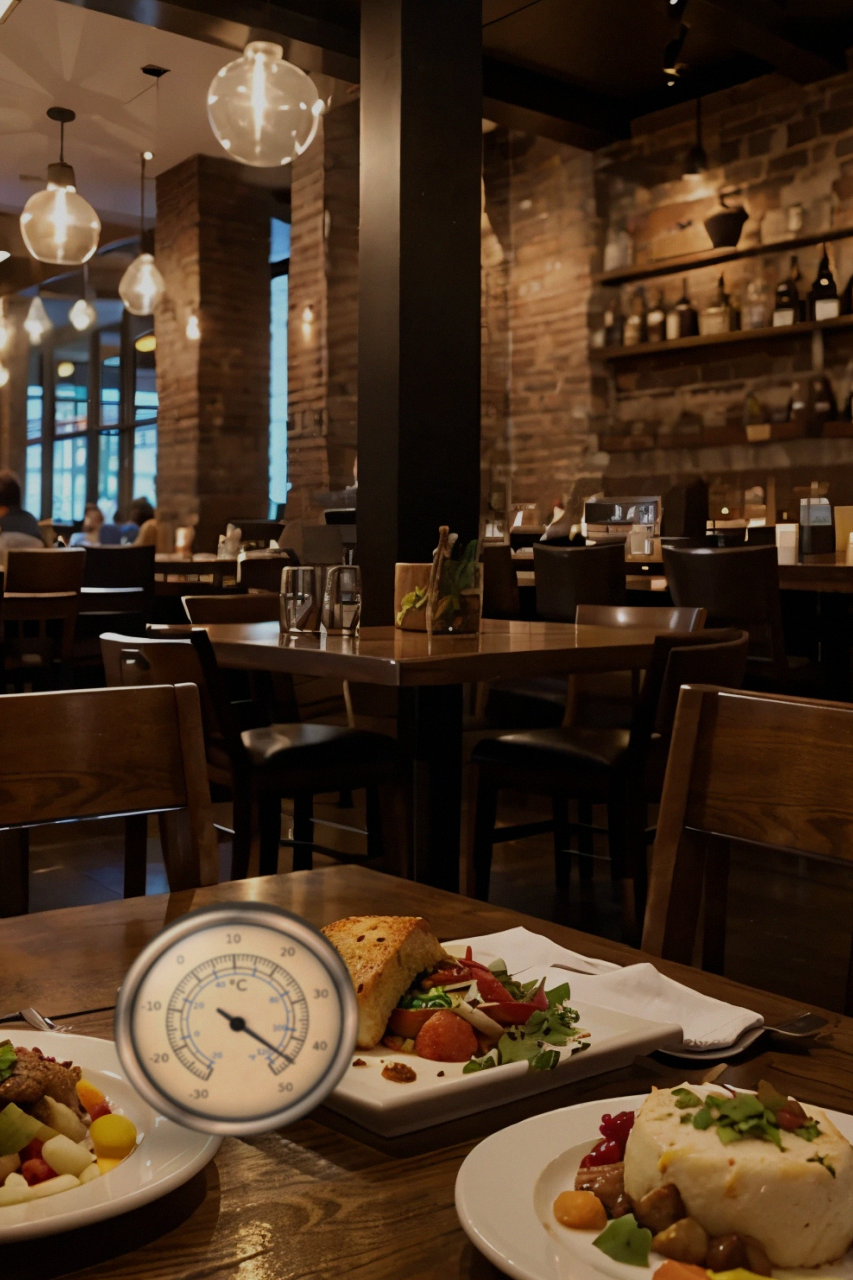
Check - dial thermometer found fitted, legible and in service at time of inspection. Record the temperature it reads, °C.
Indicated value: 45 °C
